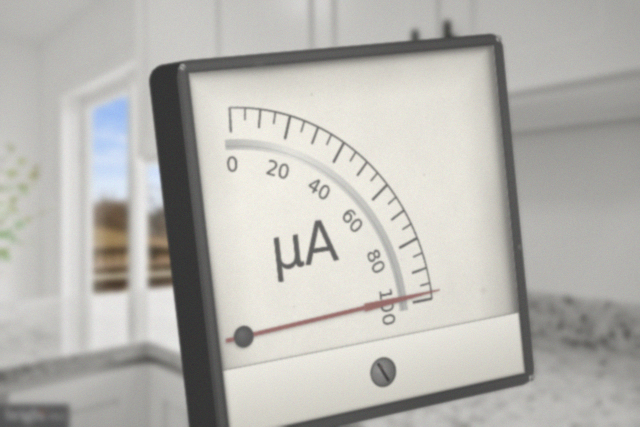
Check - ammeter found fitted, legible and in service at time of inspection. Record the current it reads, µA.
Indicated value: 97.5 µA
